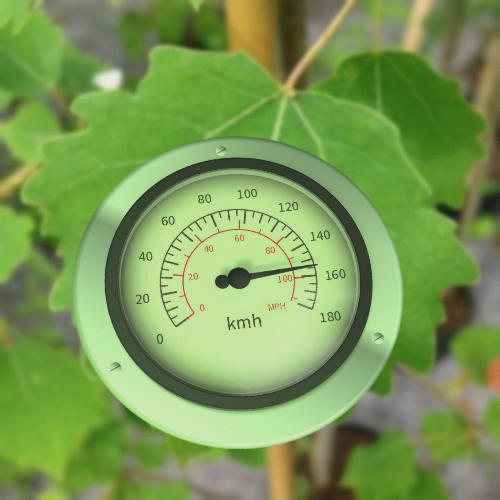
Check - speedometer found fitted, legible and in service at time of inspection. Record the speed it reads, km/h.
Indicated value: 155 km/h
